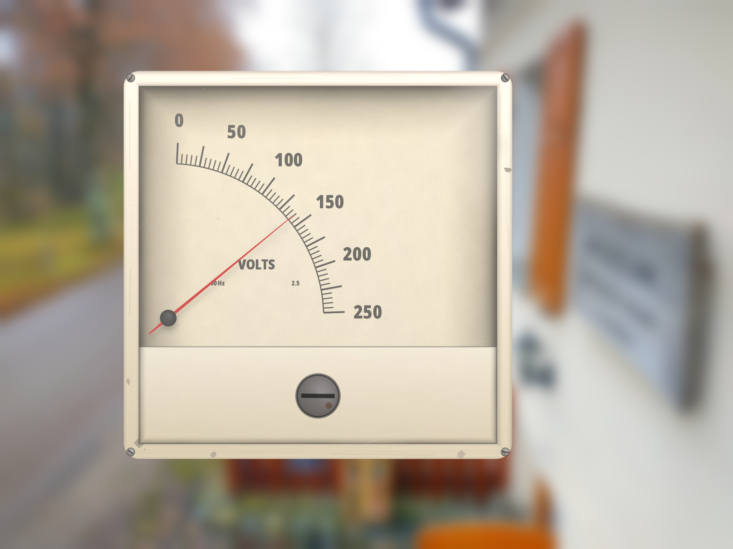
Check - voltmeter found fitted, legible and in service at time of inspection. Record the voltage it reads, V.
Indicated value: 140 V
